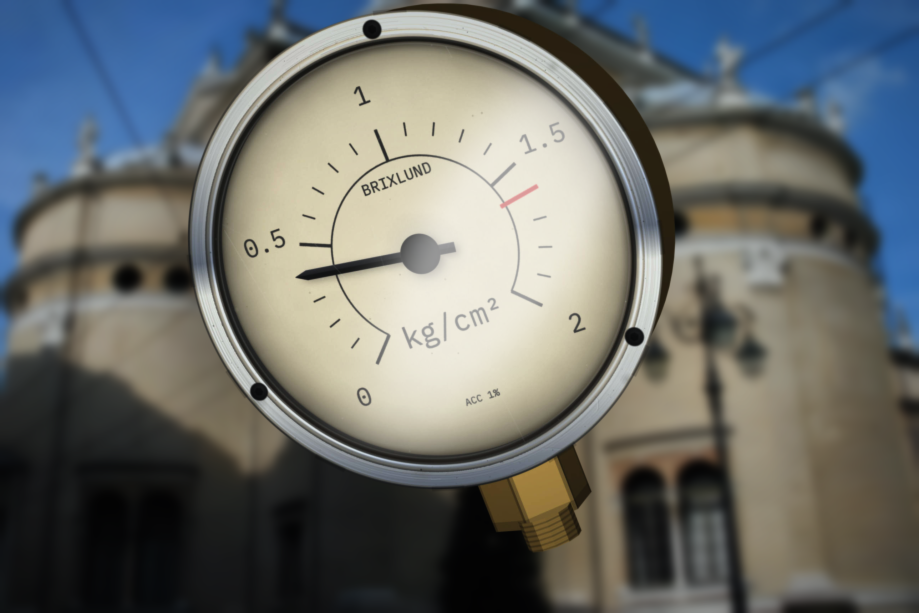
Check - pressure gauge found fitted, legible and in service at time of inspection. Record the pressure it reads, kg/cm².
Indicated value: 0.4 kg/cm²
